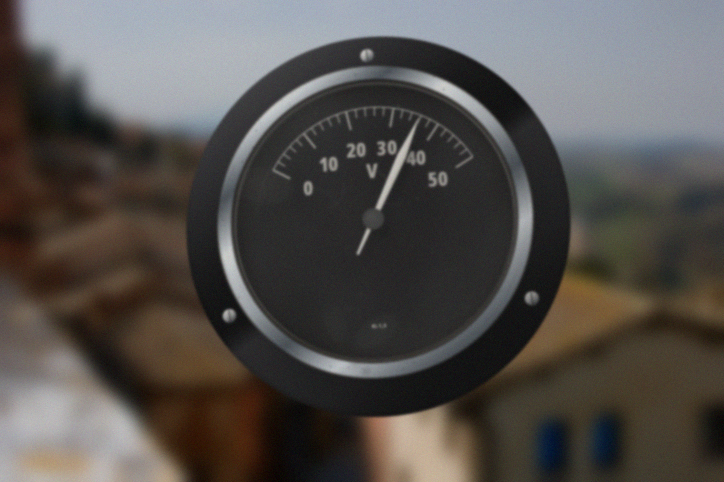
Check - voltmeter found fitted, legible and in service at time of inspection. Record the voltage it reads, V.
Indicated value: 36 V
